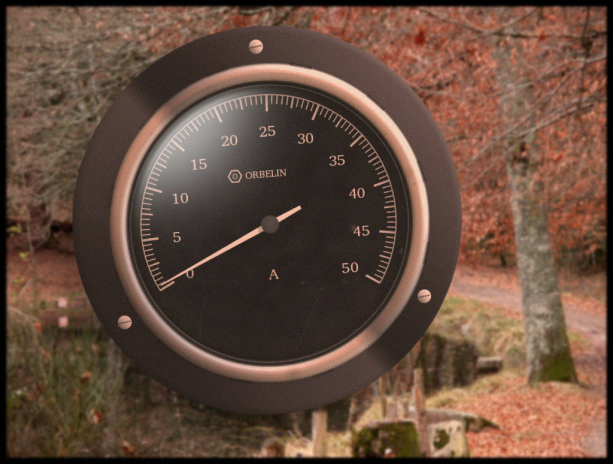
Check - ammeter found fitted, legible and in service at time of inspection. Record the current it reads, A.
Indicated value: 0.5 A
